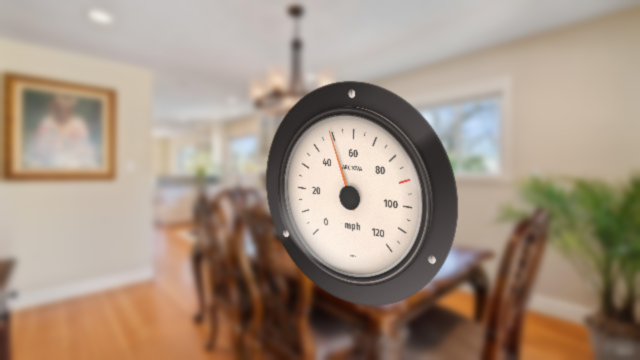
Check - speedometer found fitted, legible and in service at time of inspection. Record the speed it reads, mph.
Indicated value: 50 mph
